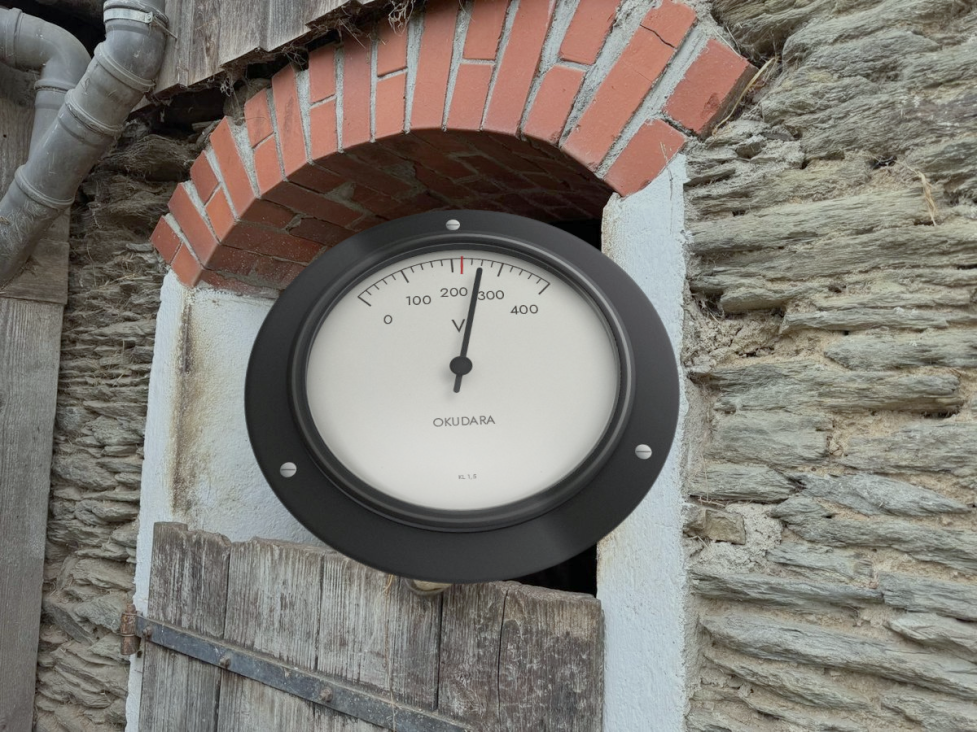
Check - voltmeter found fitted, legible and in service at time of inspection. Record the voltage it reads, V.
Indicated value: 260 V
